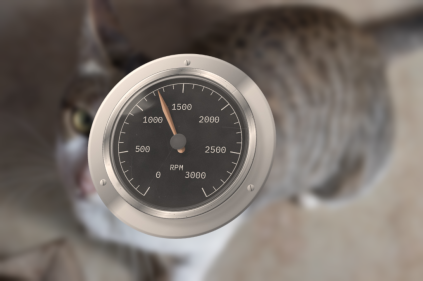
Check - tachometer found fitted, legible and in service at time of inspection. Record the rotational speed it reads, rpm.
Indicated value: 1250 rpm
